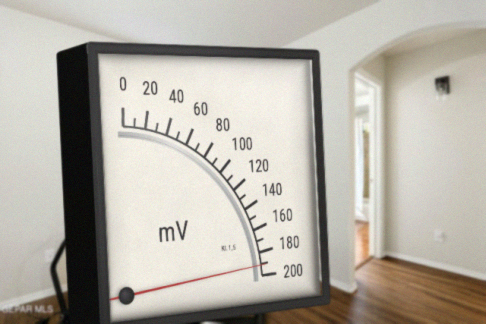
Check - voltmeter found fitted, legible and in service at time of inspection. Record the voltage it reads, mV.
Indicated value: 190 mV
